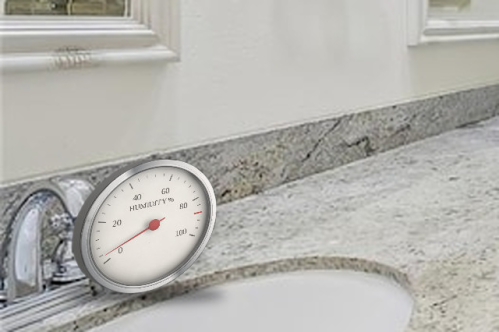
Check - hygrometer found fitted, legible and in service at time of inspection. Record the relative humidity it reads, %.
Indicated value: 4 %
